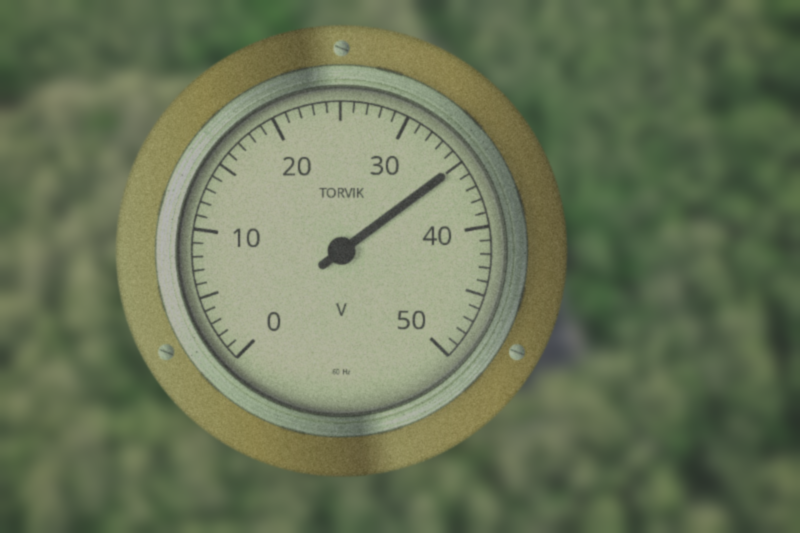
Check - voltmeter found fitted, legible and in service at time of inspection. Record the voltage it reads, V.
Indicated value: 35 V
